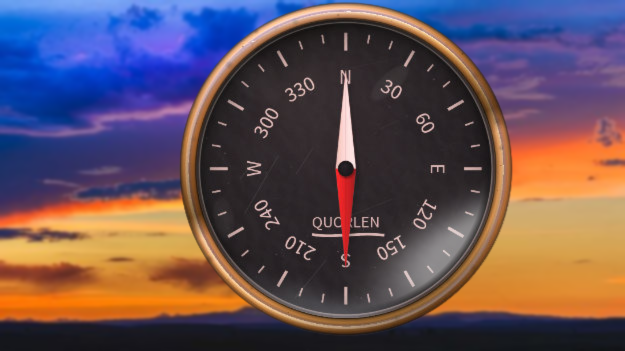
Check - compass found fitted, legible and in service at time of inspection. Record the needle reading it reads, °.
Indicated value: 180 °
